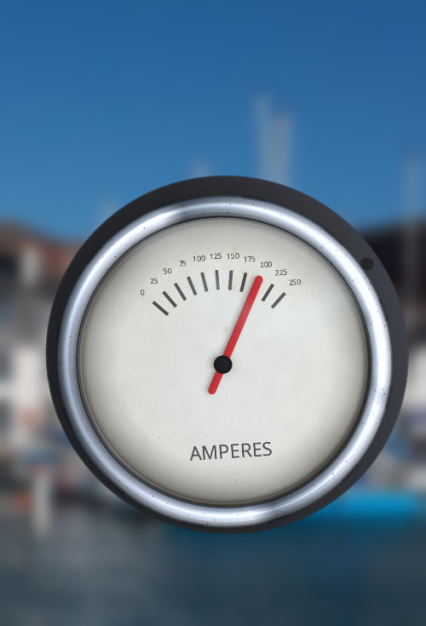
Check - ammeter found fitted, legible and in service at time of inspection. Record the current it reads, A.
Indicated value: 200 A
